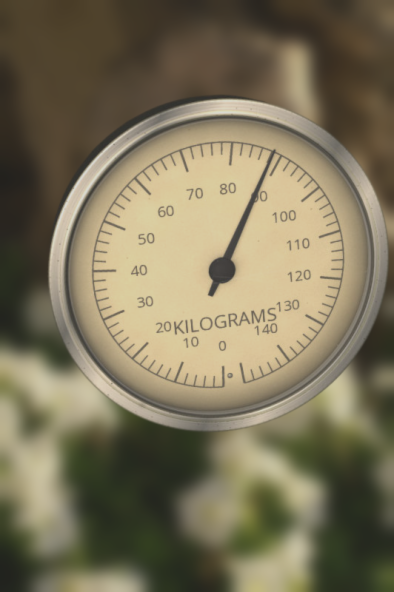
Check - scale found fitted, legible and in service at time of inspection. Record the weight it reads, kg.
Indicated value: 88 kg
